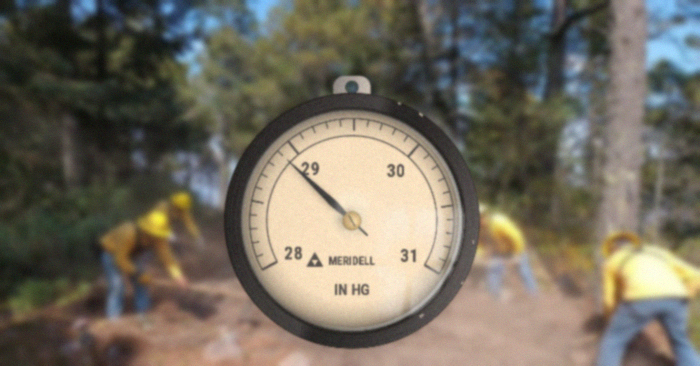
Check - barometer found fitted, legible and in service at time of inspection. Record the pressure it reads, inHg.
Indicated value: 28.9 inHg
